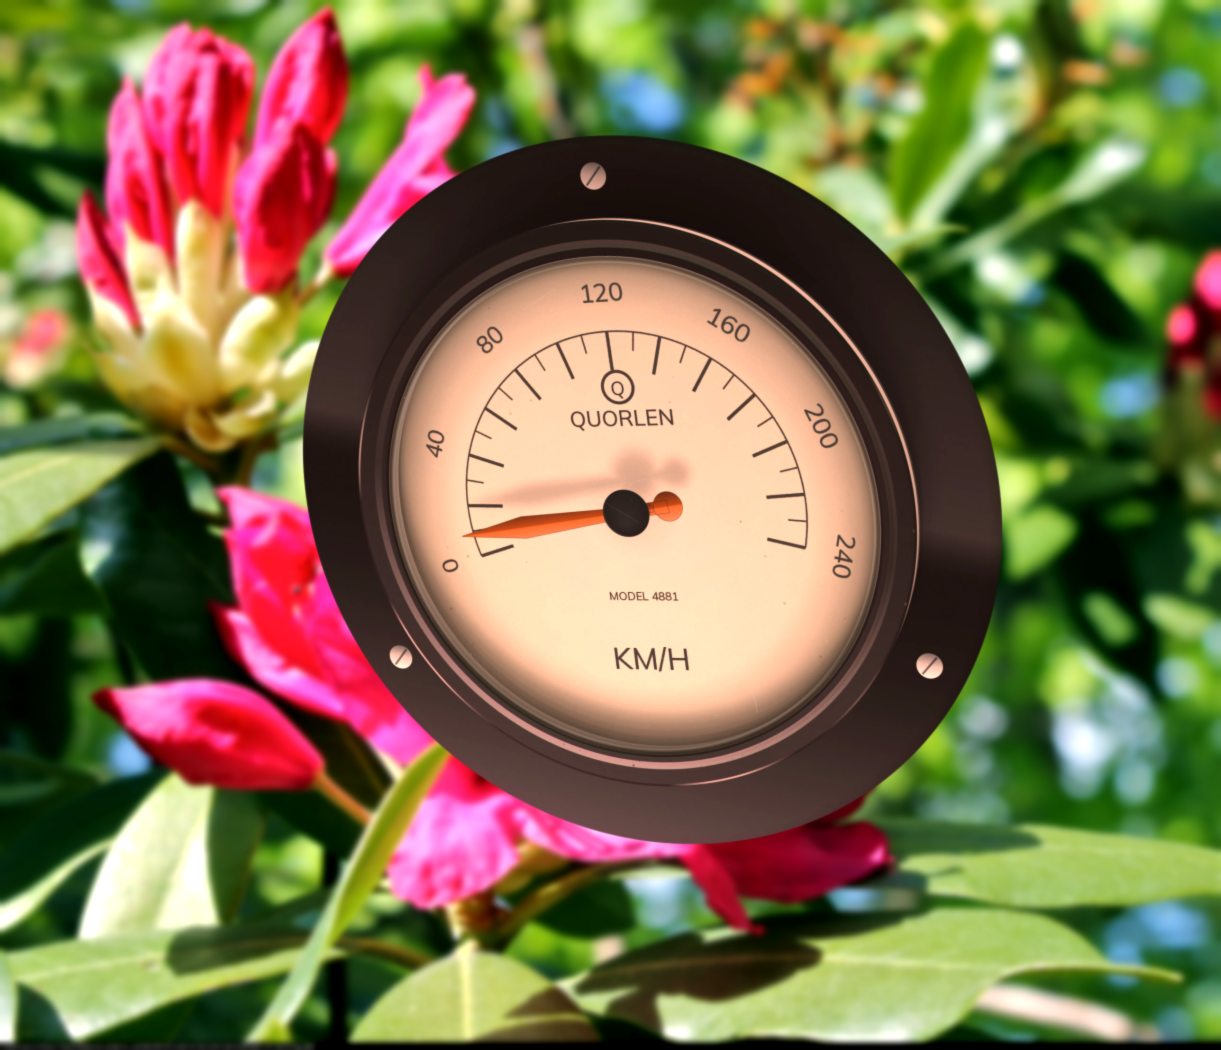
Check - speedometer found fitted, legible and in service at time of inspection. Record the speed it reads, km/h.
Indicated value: 10 km/h
